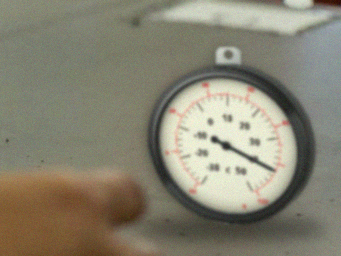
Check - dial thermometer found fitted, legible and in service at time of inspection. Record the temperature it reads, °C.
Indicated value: 40 °C
